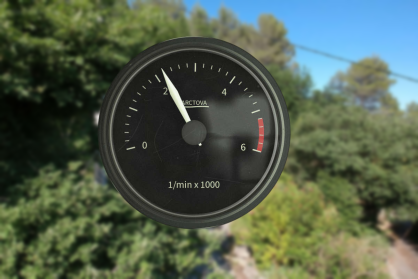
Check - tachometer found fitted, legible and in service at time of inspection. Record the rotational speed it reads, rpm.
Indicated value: 2200 rpm
